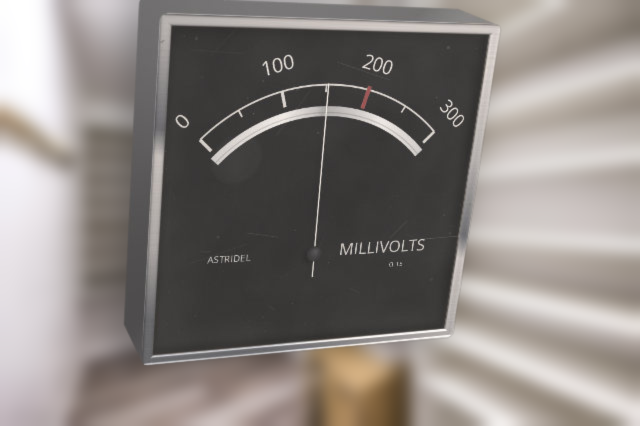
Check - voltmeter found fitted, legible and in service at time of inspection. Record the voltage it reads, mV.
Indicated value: 150 mV
